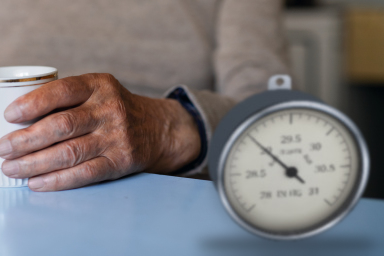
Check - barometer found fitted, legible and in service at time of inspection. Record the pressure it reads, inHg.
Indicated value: 29 inHg
